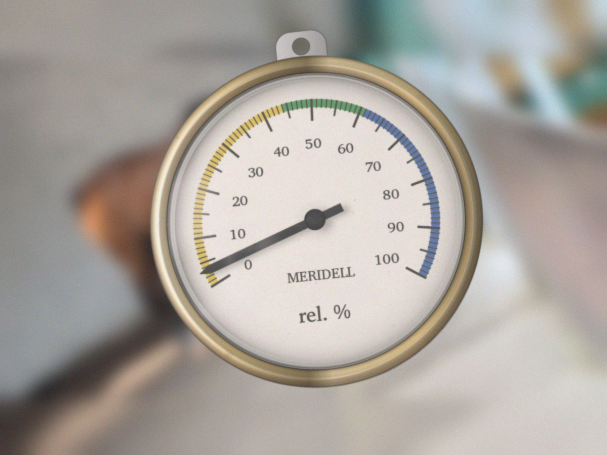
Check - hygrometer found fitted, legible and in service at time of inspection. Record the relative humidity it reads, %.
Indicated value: 3 %
